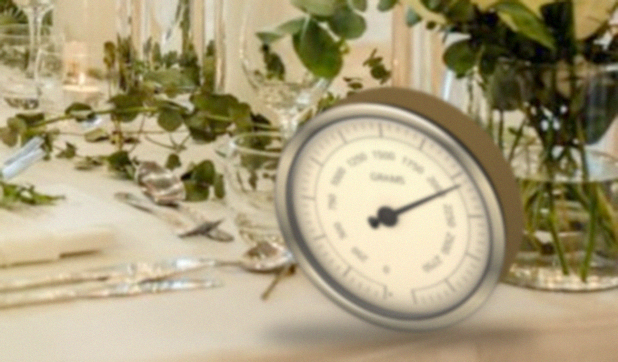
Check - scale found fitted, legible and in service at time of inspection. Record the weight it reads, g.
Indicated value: 2050 g
